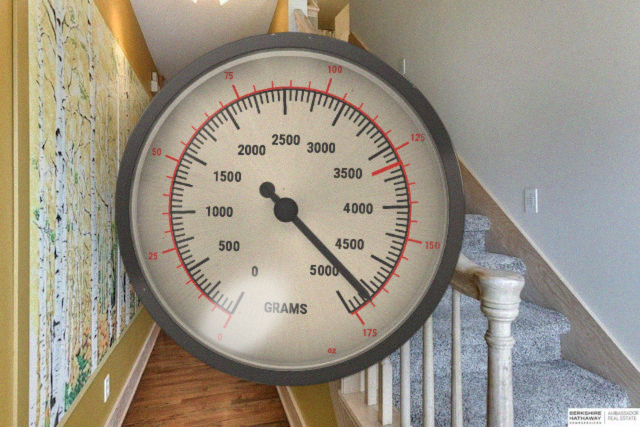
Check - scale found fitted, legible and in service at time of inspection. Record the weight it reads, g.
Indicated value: 4800 g
